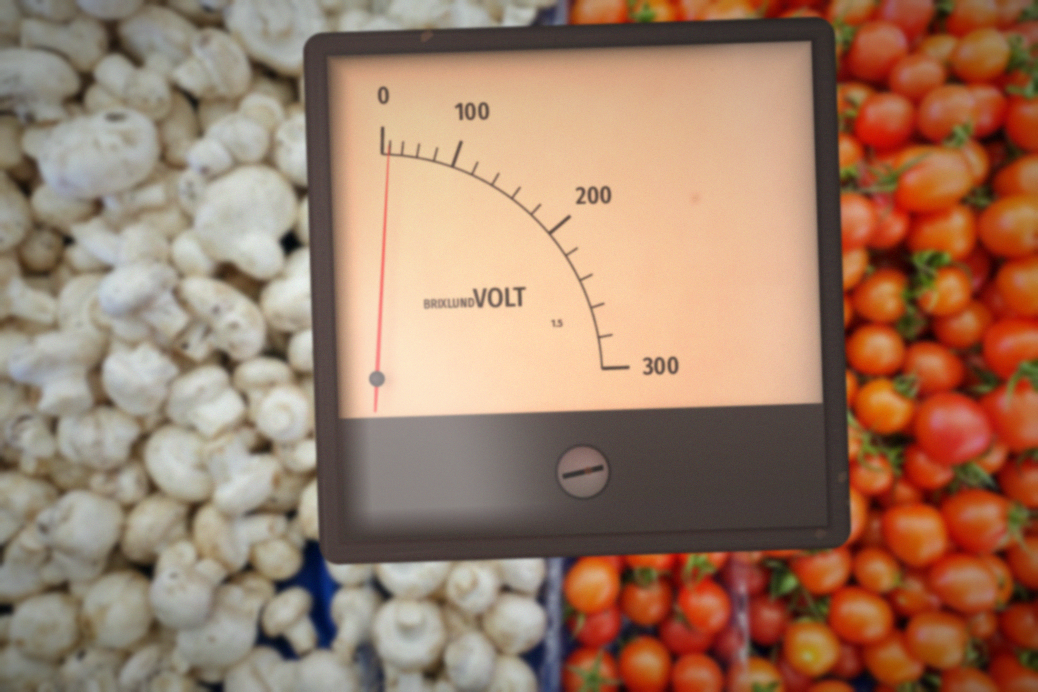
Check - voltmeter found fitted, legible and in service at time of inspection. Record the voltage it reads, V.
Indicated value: 20 V
